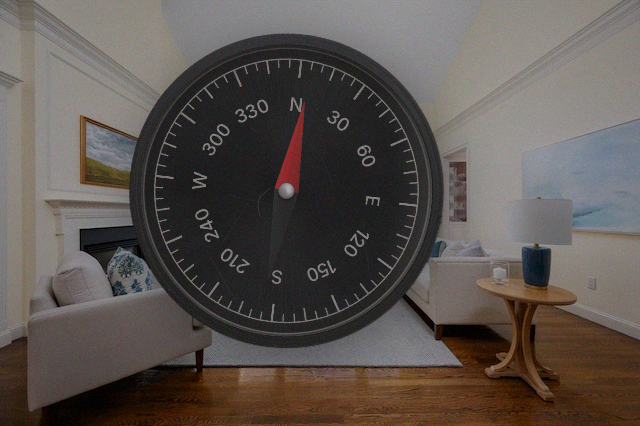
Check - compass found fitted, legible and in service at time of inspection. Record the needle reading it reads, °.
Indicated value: 5 °
